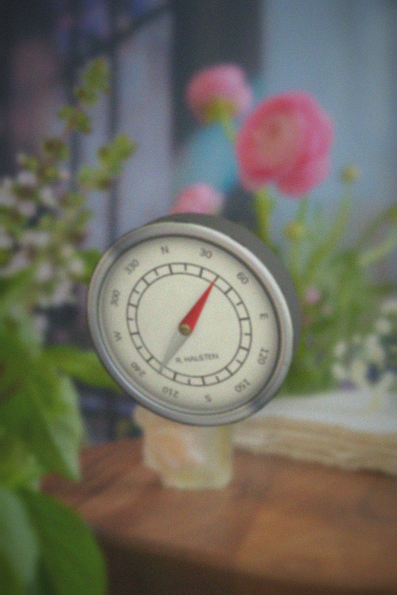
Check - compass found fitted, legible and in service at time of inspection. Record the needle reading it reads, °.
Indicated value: 45 °
